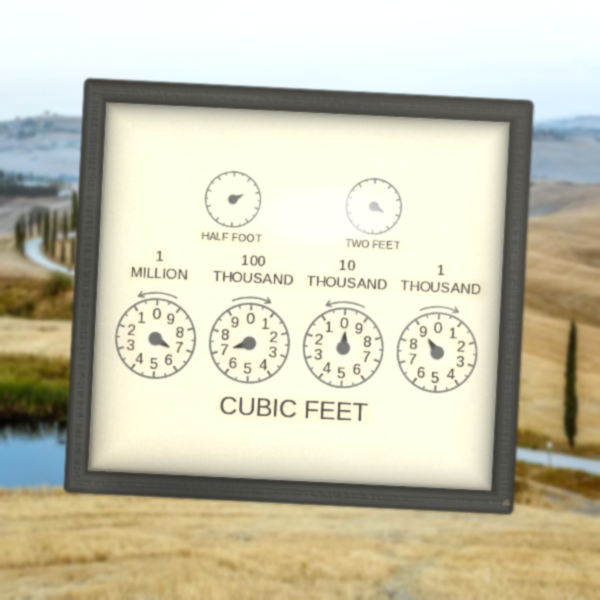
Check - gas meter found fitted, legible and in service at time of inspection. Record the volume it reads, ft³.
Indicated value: 669900 ft³
